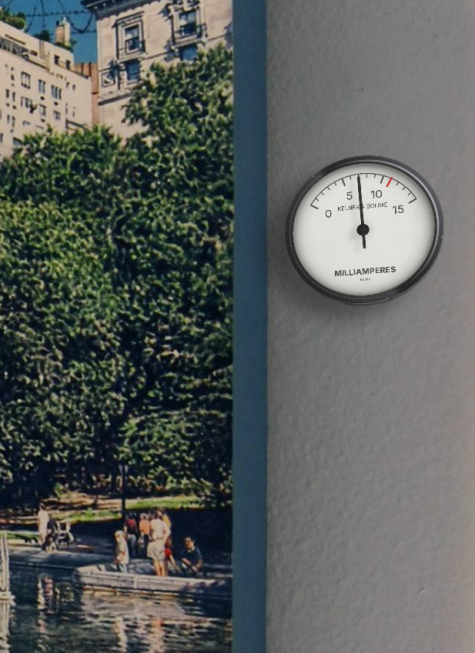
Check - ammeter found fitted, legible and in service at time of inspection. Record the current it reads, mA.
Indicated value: 7 mA
